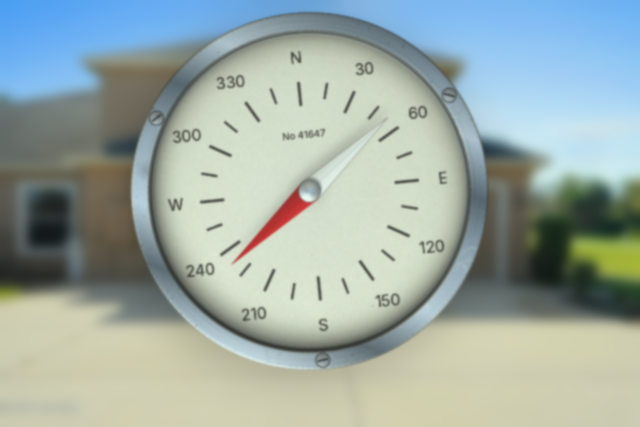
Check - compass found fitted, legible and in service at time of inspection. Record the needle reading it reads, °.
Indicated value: 232.5 °
